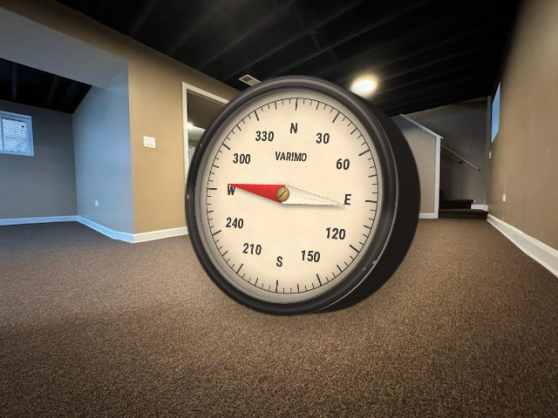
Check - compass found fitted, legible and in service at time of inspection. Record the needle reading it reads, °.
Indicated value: 275 °
